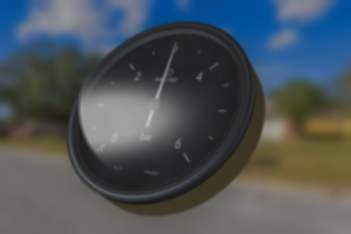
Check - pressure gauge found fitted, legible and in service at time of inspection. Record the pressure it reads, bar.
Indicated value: 3 bar
